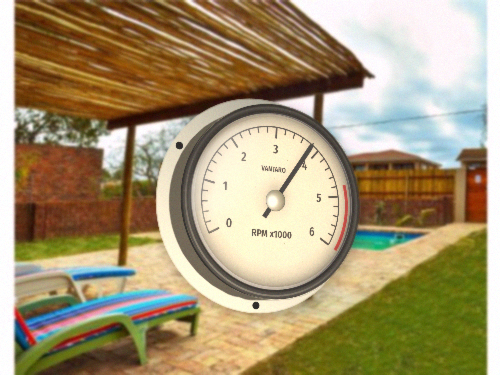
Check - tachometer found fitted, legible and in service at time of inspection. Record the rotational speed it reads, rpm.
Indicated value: 3800 rpm
